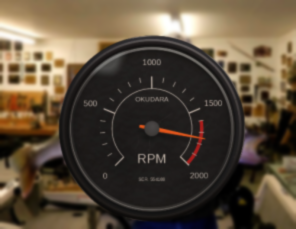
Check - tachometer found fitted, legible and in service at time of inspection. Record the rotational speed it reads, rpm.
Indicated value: 1750 rpm
